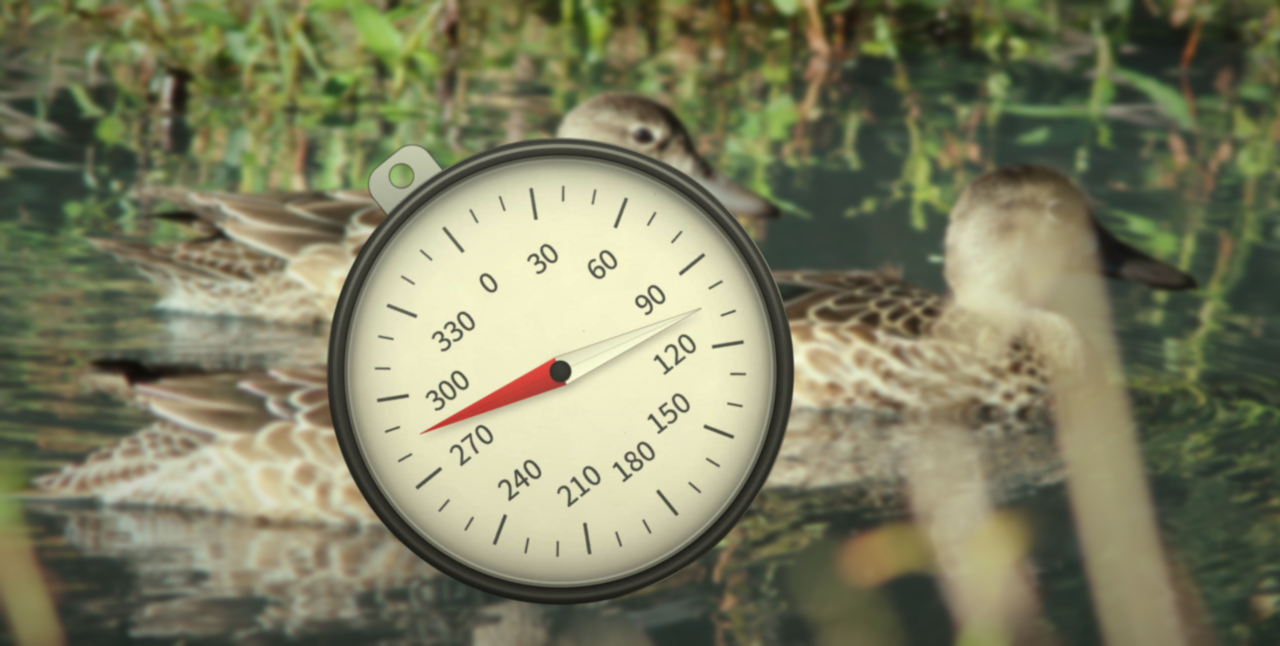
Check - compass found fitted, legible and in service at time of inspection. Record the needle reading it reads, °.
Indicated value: 285 °
